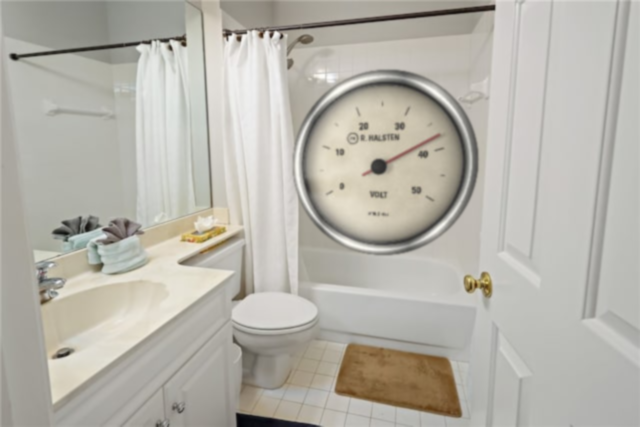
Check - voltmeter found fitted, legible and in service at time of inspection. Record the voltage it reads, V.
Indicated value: 37.5 V
